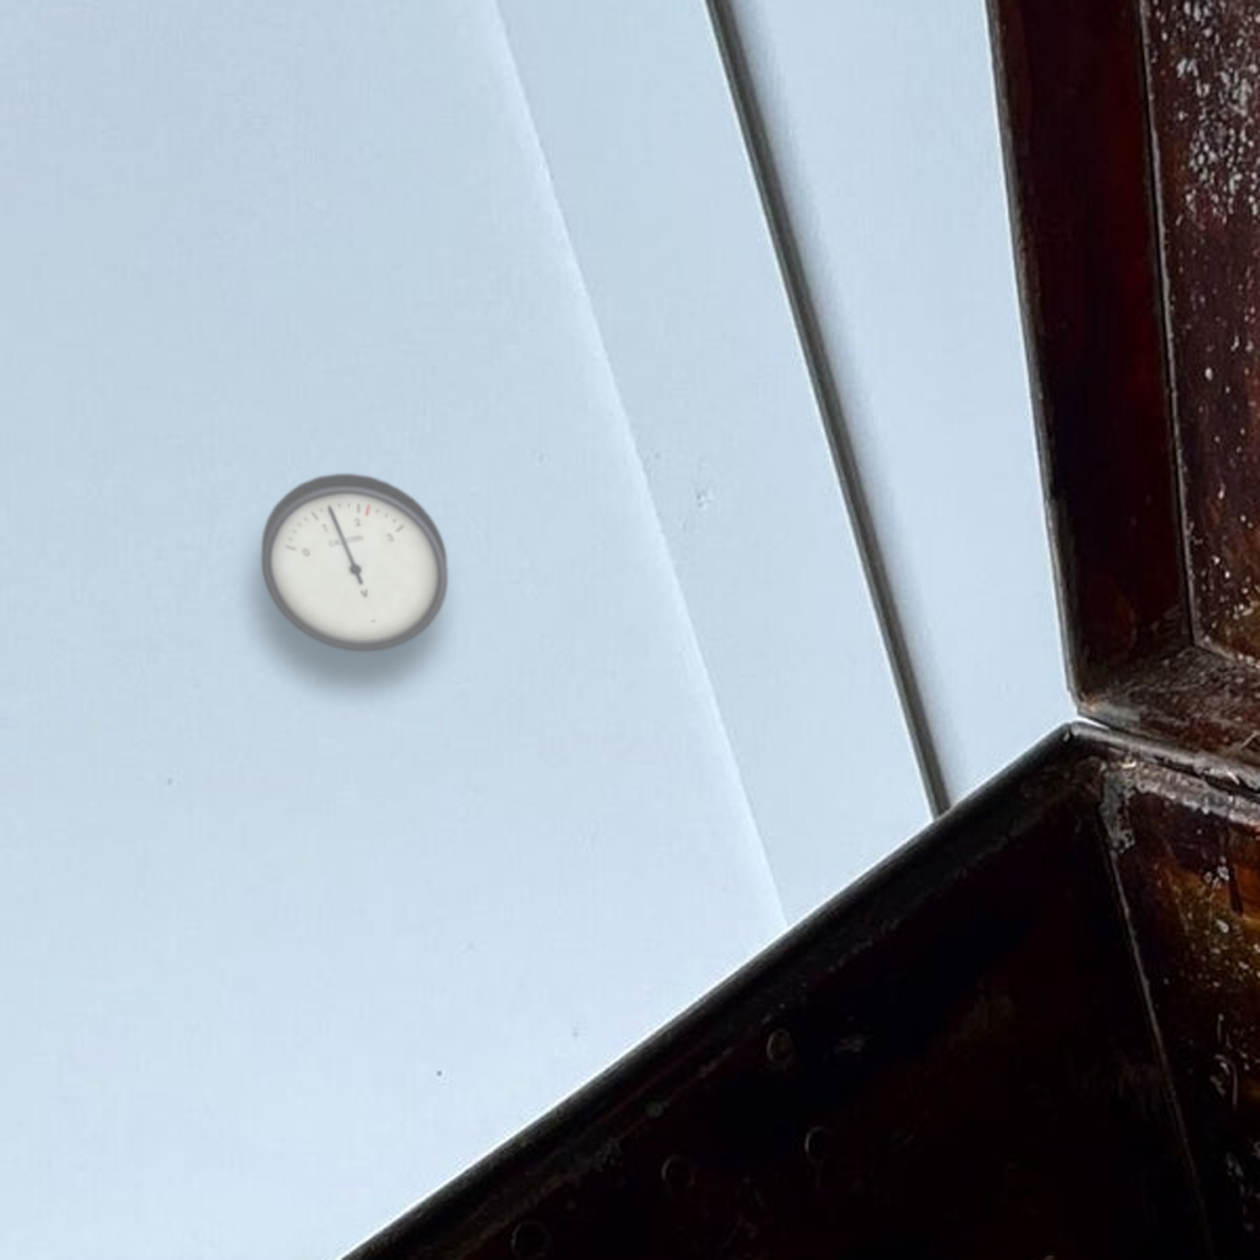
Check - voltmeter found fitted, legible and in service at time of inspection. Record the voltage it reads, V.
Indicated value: 1.4 V
